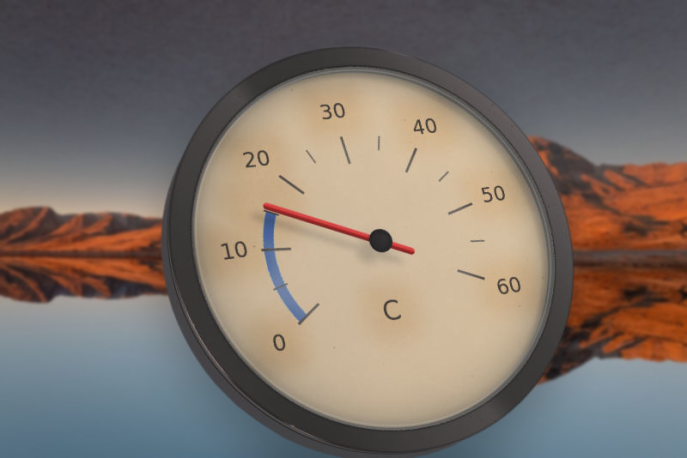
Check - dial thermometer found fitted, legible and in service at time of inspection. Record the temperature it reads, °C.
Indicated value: 15 °C
